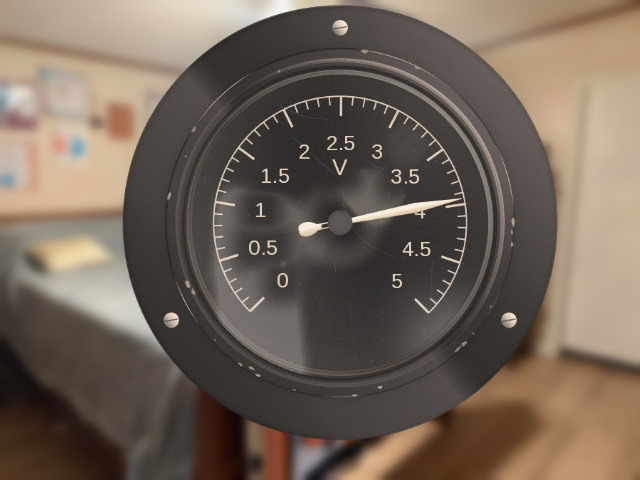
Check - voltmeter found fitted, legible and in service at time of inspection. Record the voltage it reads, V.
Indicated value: 3.95 V
